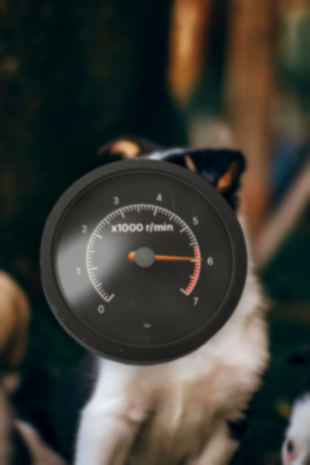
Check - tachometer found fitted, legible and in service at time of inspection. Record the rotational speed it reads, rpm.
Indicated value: 6000 rpm
